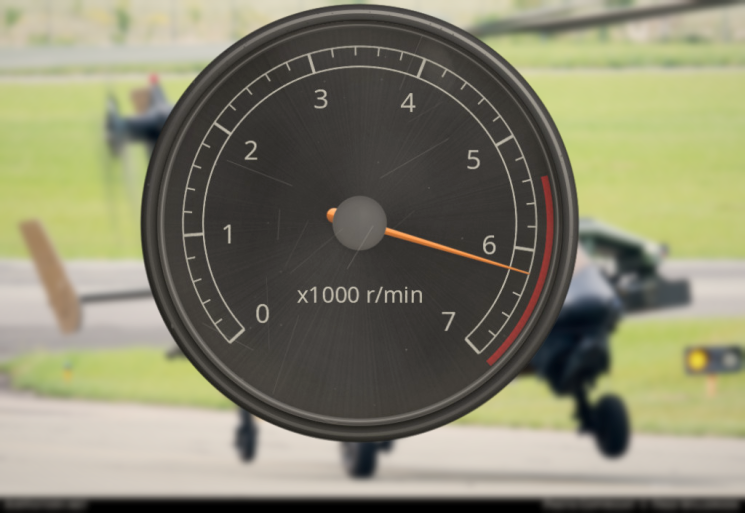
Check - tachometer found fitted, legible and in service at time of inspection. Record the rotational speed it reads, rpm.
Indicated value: 6200 rpm
